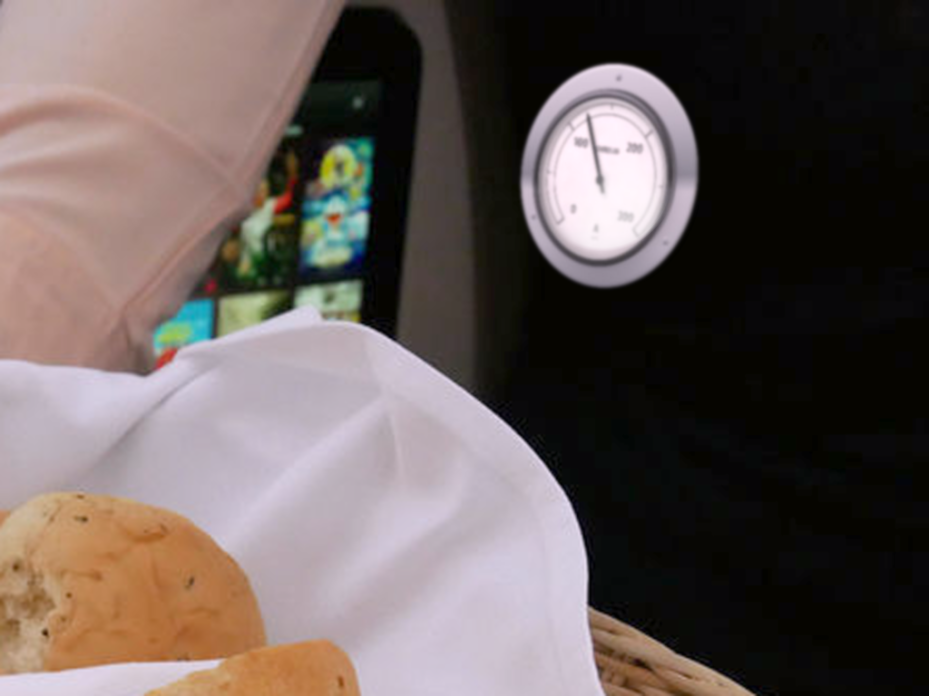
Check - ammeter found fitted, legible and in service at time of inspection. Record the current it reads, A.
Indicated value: 125 A
